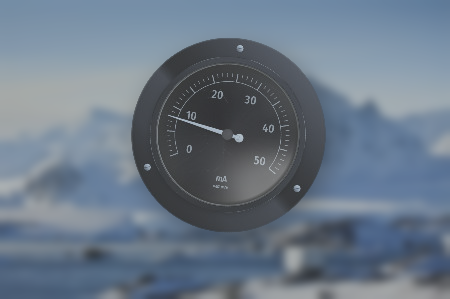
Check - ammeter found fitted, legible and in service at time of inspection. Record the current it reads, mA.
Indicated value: 8 mA
